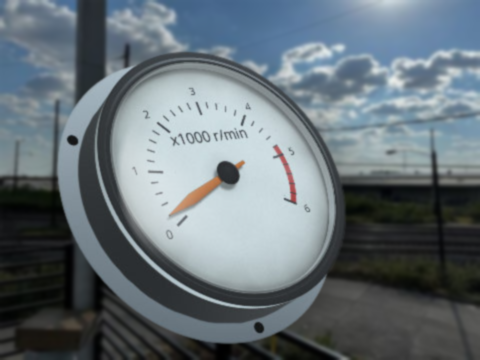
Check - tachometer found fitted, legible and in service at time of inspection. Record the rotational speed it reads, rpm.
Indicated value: 200 rpm
